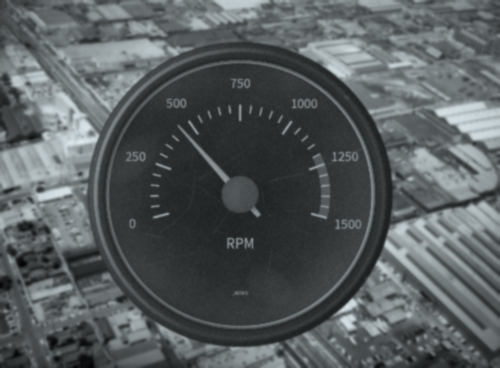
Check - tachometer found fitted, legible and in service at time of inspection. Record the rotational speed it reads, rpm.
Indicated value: 450 rpm
